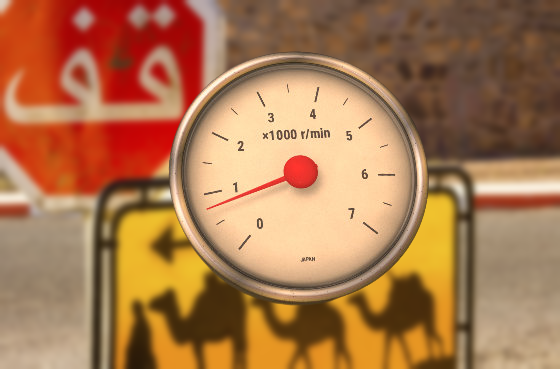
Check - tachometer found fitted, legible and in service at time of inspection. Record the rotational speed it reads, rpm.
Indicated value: 750 rpm
